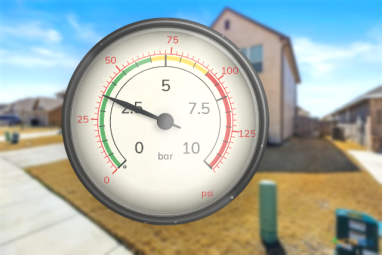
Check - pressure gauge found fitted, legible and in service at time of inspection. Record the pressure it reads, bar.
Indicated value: 2.5 bar
